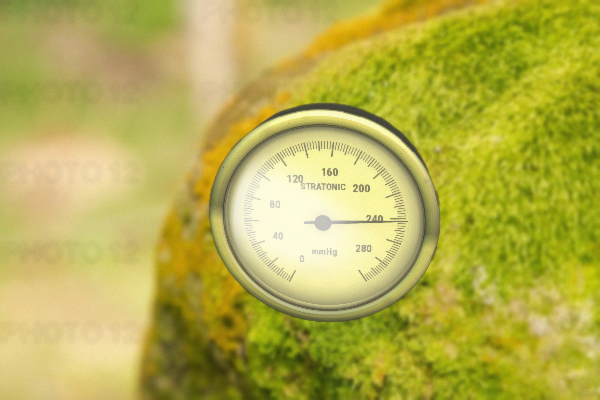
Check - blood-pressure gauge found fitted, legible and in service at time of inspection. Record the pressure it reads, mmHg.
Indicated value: 240 mmHg
